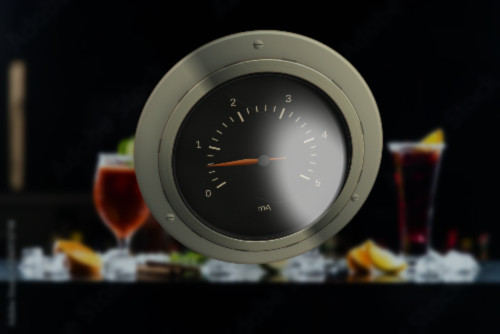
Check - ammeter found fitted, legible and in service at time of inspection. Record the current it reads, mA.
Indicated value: 0.6 mA
